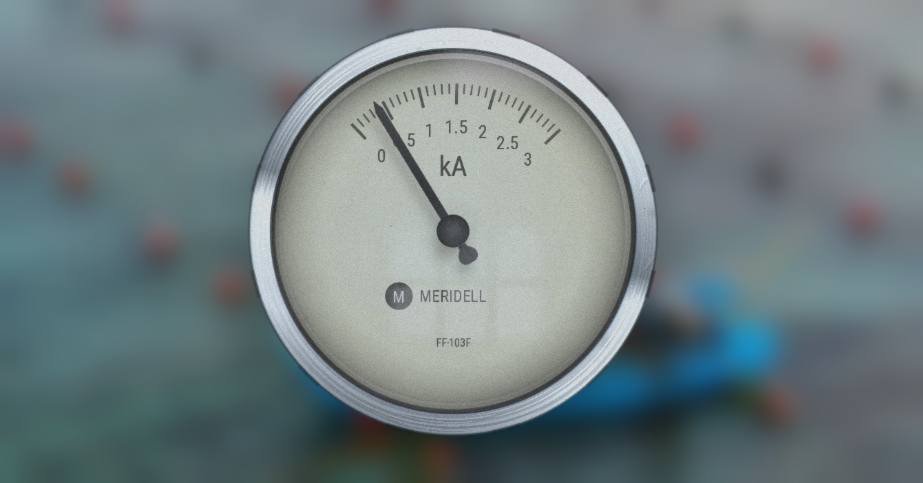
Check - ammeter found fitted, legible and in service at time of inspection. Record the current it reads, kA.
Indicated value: 0.4 kA
